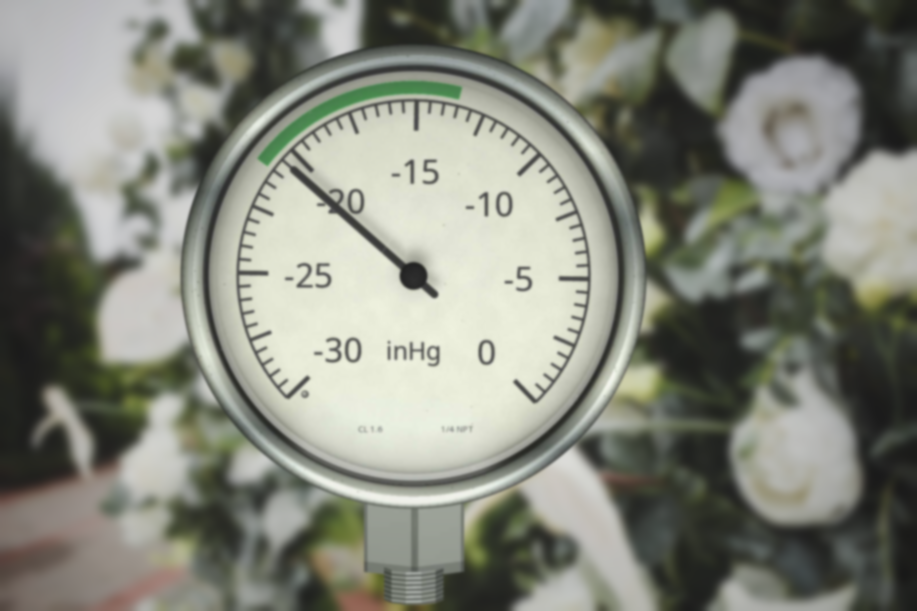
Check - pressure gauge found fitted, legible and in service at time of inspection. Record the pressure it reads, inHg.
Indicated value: -20.5 inHg
